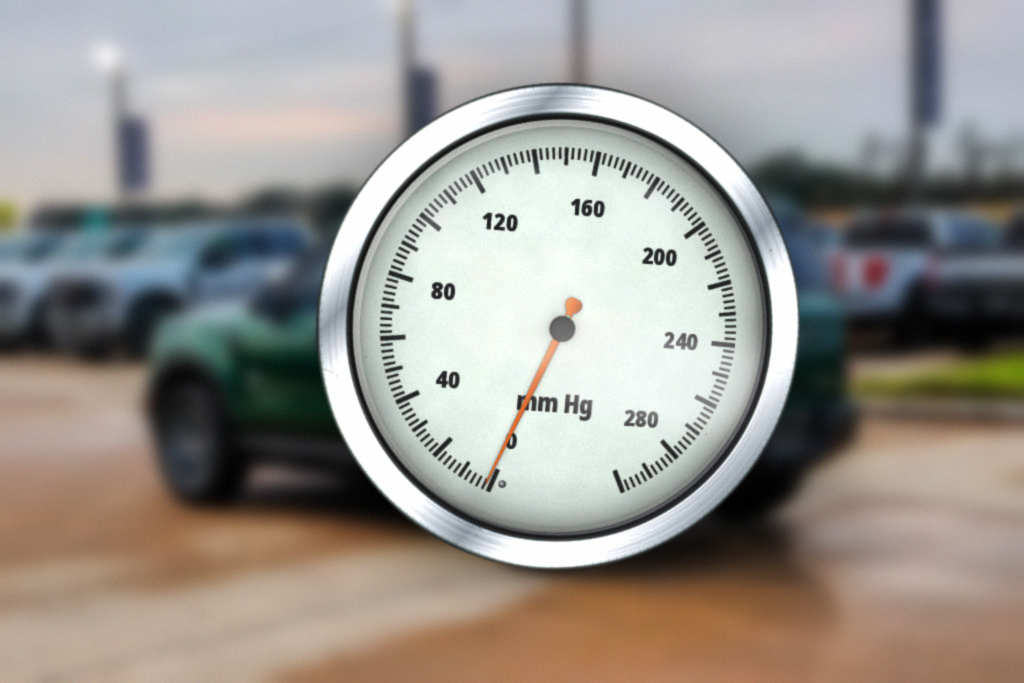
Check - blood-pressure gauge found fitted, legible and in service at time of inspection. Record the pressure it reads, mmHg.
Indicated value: 2 mmHg
